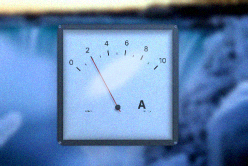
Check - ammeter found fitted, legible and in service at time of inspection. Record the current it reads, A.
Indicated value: 2 A
